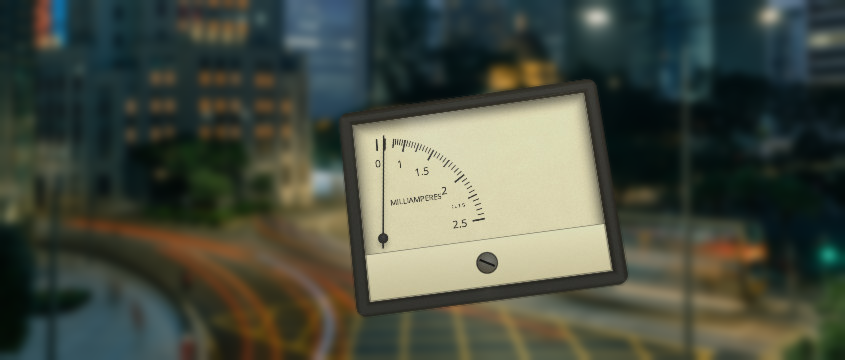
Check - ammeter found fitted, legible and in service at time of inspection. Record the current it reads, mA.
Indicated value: 0.5 mA
